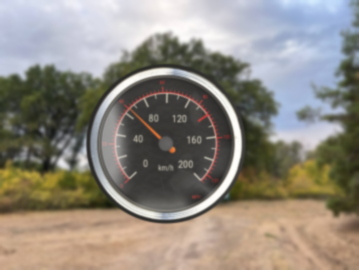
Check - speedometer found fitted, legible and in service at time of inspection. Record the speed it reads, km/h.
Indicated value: 65 km/h
